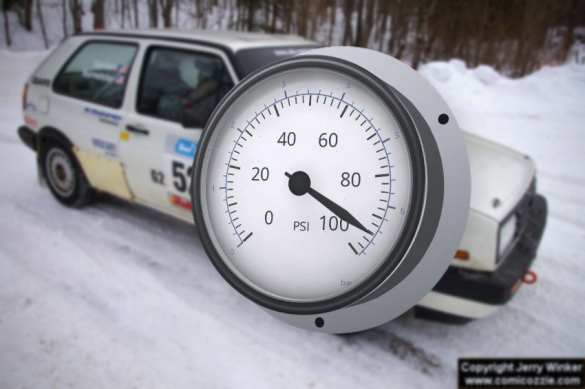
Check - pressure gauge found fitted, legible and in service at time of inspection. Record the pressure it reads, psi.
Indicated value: 94 psi
